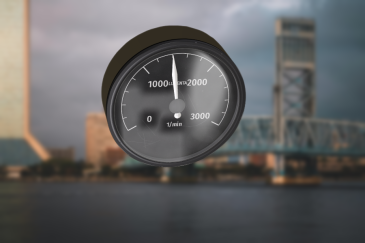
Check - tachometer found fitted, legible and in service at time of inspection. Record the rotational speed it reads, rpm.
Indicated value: 1400 rpm
